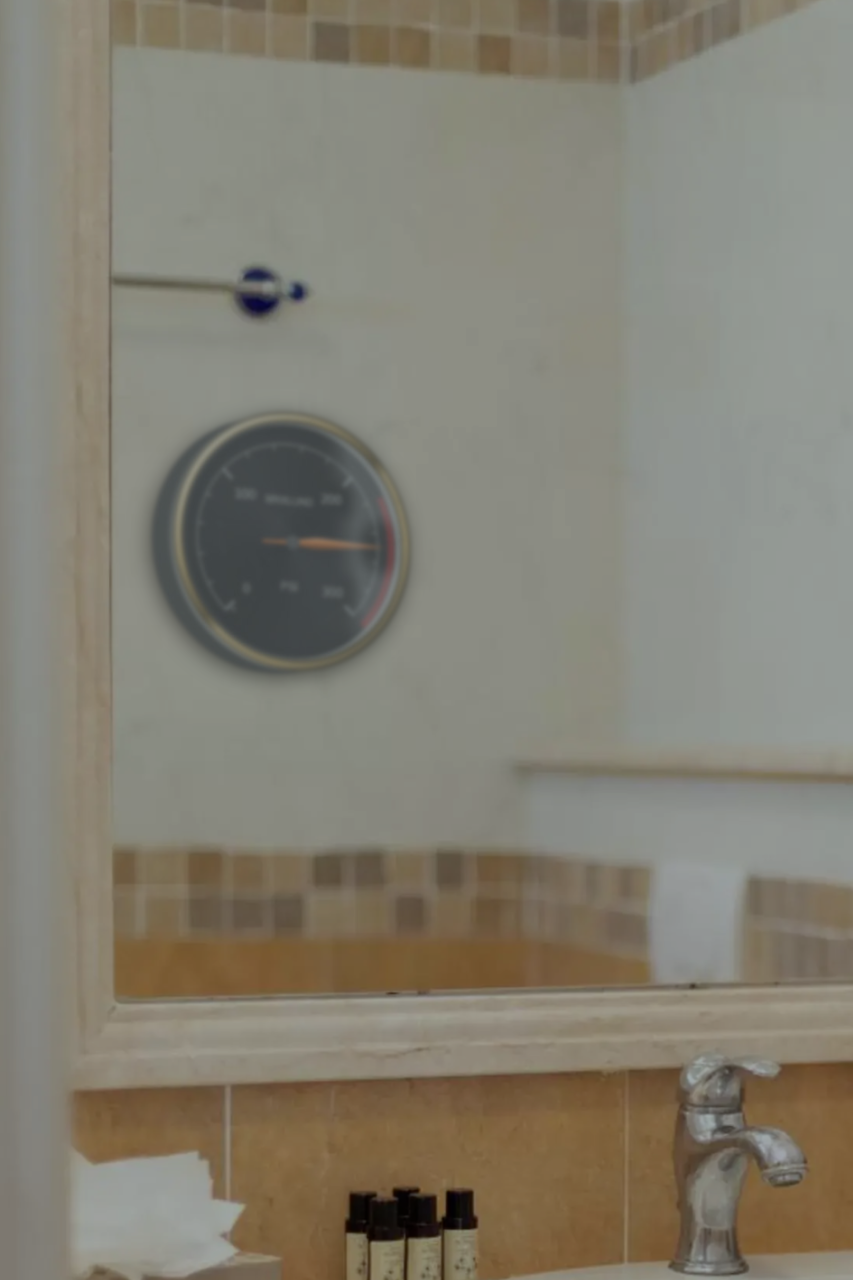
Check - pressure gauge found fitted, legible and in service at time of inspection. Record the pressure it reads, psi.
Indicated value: 250 psi
